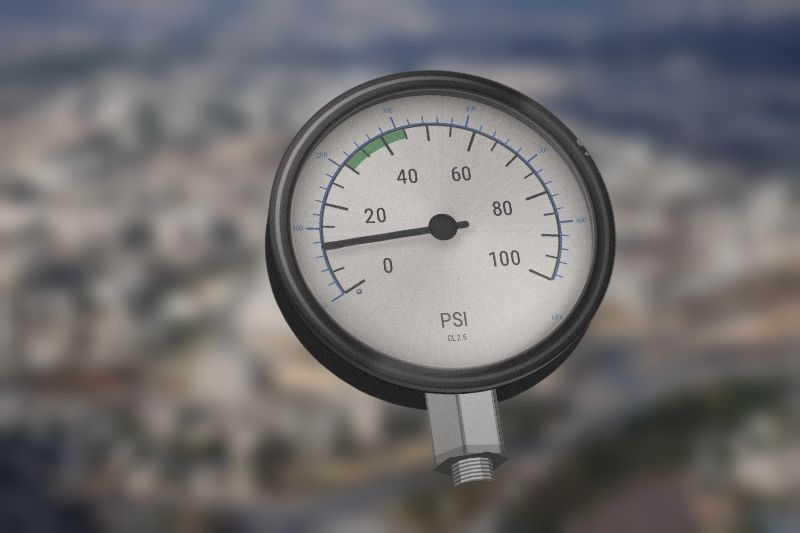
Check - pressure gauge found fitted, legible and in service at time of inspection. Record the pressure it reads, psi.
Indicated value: 10 psi
